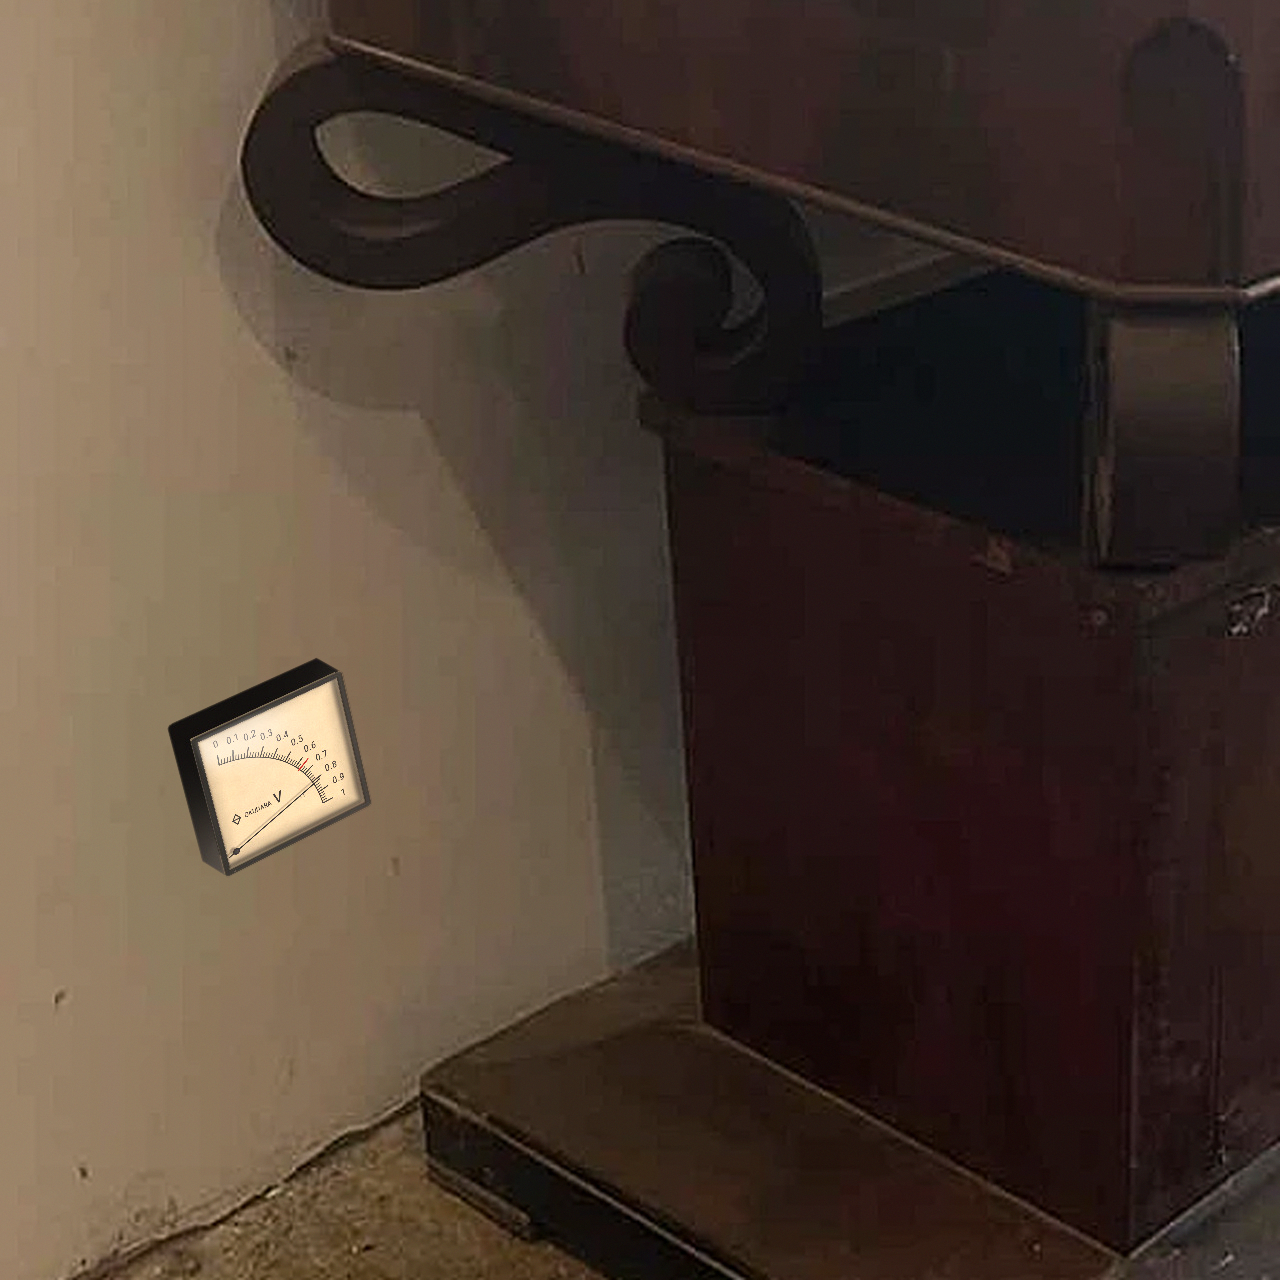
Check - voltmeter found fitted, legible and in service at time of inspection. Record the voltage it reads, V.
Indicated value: 0.8 V
